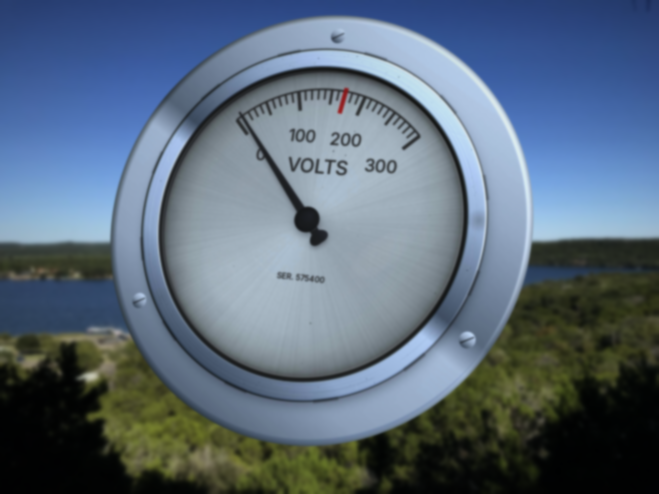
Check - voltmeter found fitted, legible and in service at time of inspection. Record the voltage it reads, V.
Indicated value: 10 V
